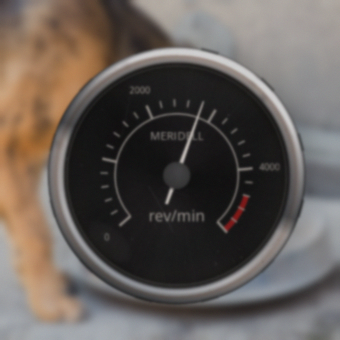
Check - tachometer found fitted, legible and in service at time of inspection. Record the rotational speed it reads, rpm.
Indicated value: 2800 rpm
